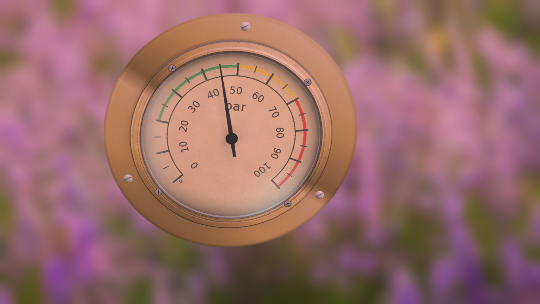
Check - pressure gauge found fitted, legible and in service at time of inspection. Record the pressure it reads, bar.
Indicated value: 45 bar
